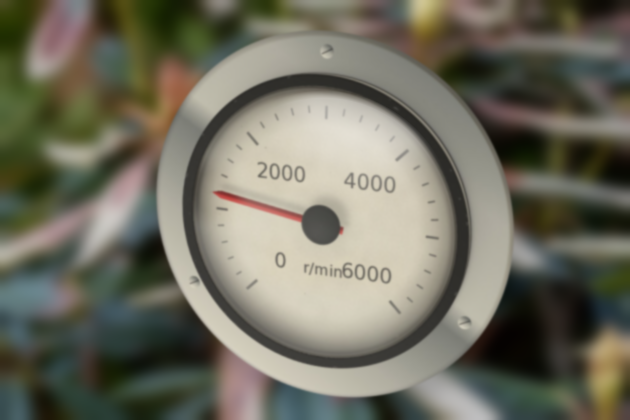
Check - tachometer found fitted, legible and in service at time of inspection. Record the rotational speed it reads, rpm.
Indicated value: 1200 rpm
